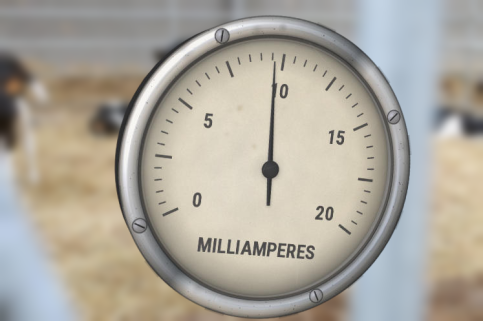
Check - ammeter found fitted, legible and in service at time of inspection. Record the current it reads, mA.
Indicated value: 9.5 mA
